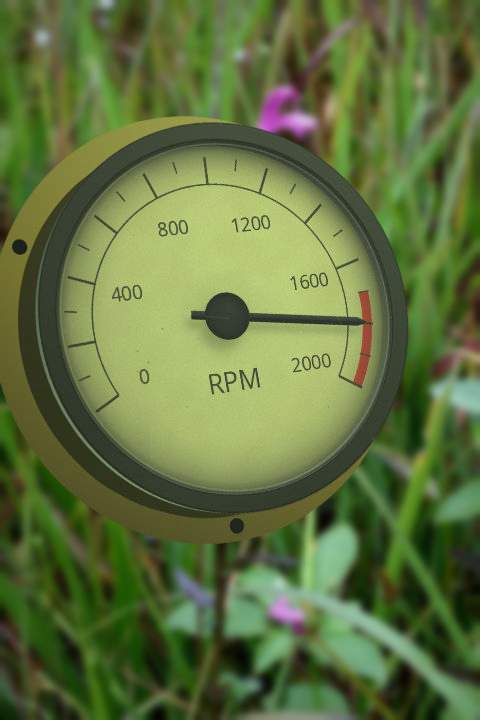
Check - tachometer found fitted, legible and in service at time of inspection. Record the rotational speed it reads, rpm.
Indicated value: 1800 rpm
